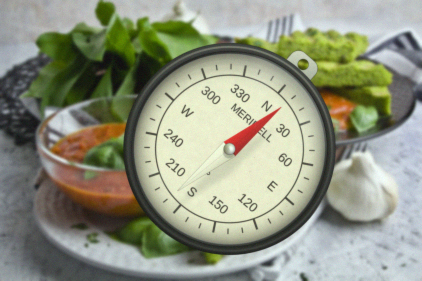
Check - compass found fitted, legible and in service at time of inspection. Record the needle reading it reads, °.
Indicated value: 10 °
